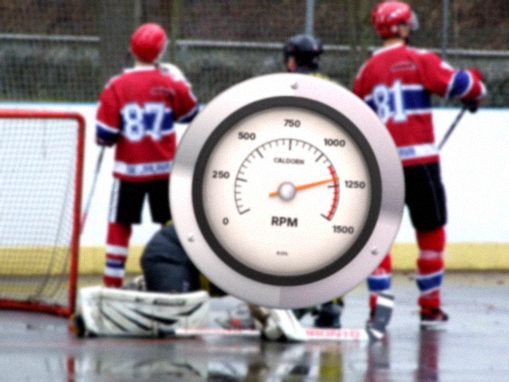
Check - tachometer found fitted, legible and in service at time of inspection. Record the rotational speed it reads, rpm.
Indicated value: 1200 rpm
